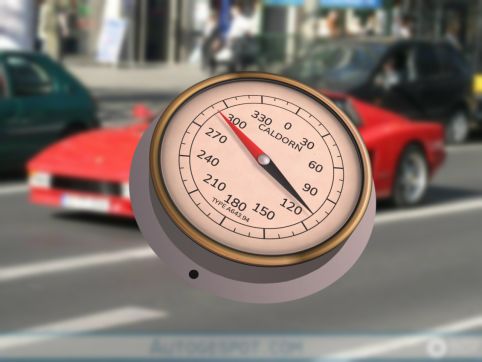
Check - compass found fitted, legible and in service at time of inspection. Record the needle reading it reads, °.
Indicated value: 290 °
